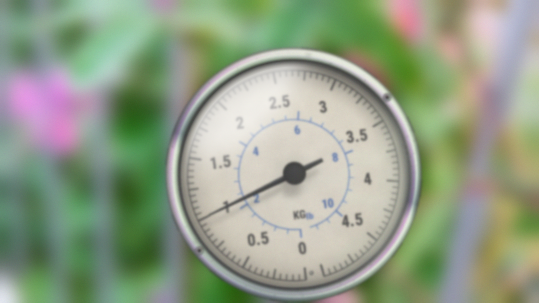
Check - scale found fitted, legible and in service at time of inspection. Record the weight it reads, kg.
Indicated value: 1 kg
